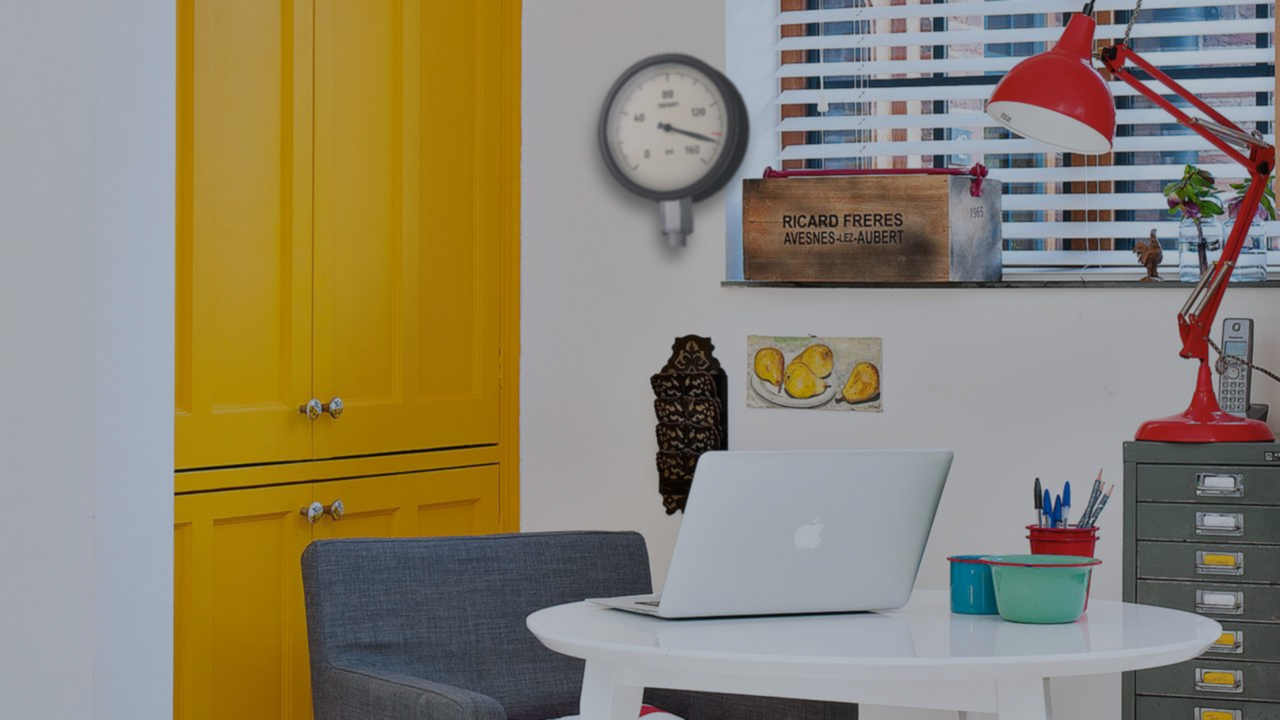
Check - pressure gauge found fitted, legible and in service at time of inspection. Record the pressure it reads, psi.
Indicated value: 145 psi
